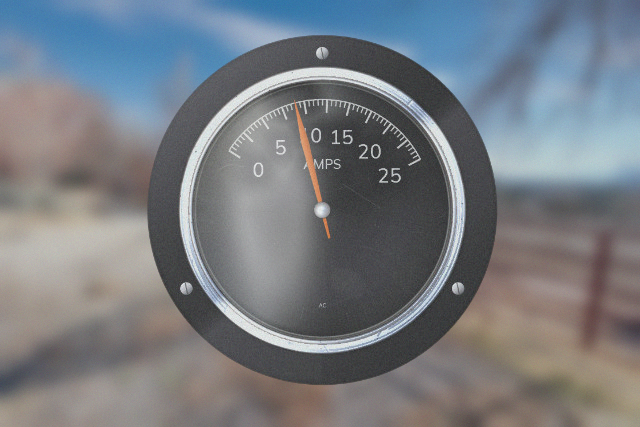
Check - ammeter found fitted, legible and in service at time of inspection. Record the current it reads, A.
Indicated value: 9 A
